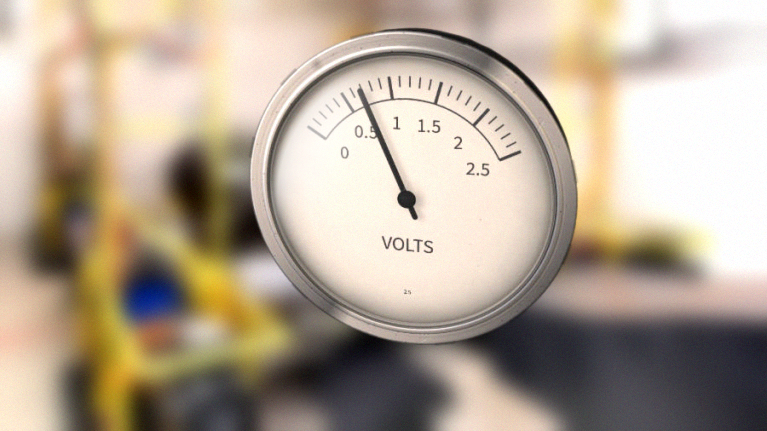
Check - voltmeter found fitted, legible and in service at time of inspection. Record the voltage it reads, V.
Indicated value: 0.7 V
